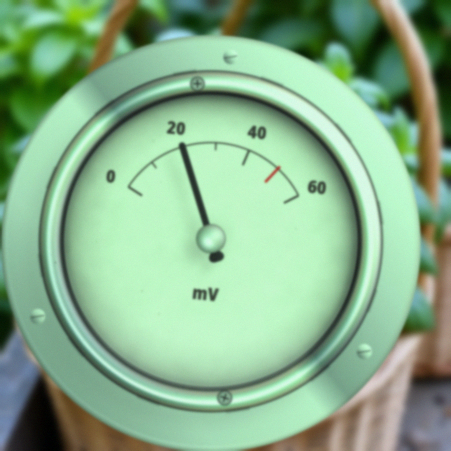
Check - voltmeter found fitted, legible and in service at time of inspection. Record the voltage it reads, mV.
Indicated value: 20 mV
